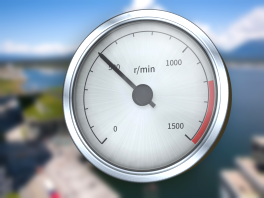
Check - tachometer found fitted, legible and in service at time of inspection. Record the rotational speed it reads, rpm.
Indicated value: 500 rpm
